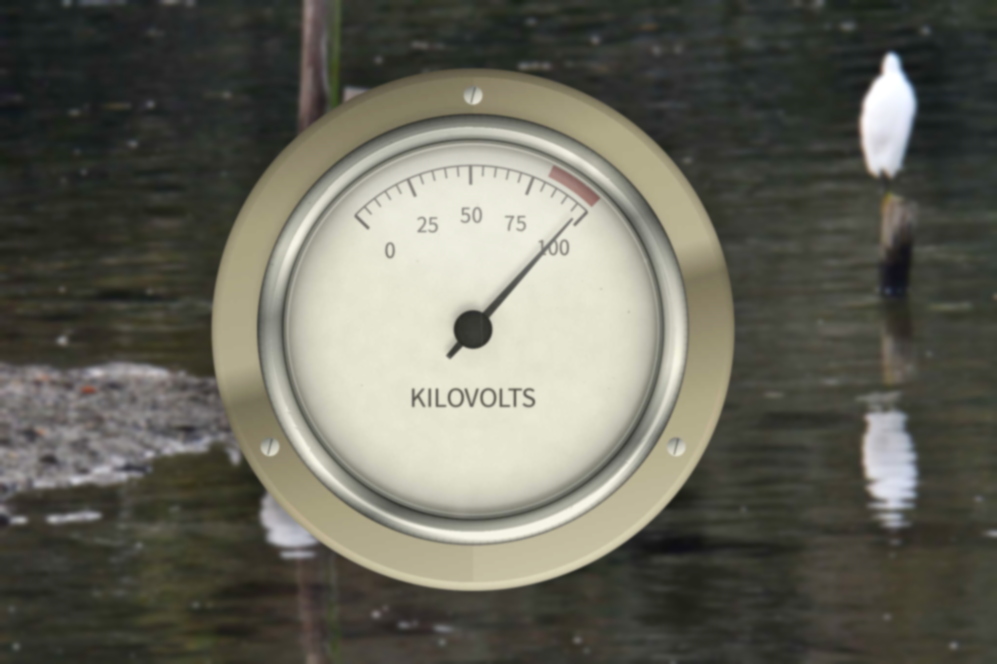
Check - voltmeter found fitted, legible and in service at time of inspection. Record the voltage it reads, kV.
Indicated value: 97.5 kV
